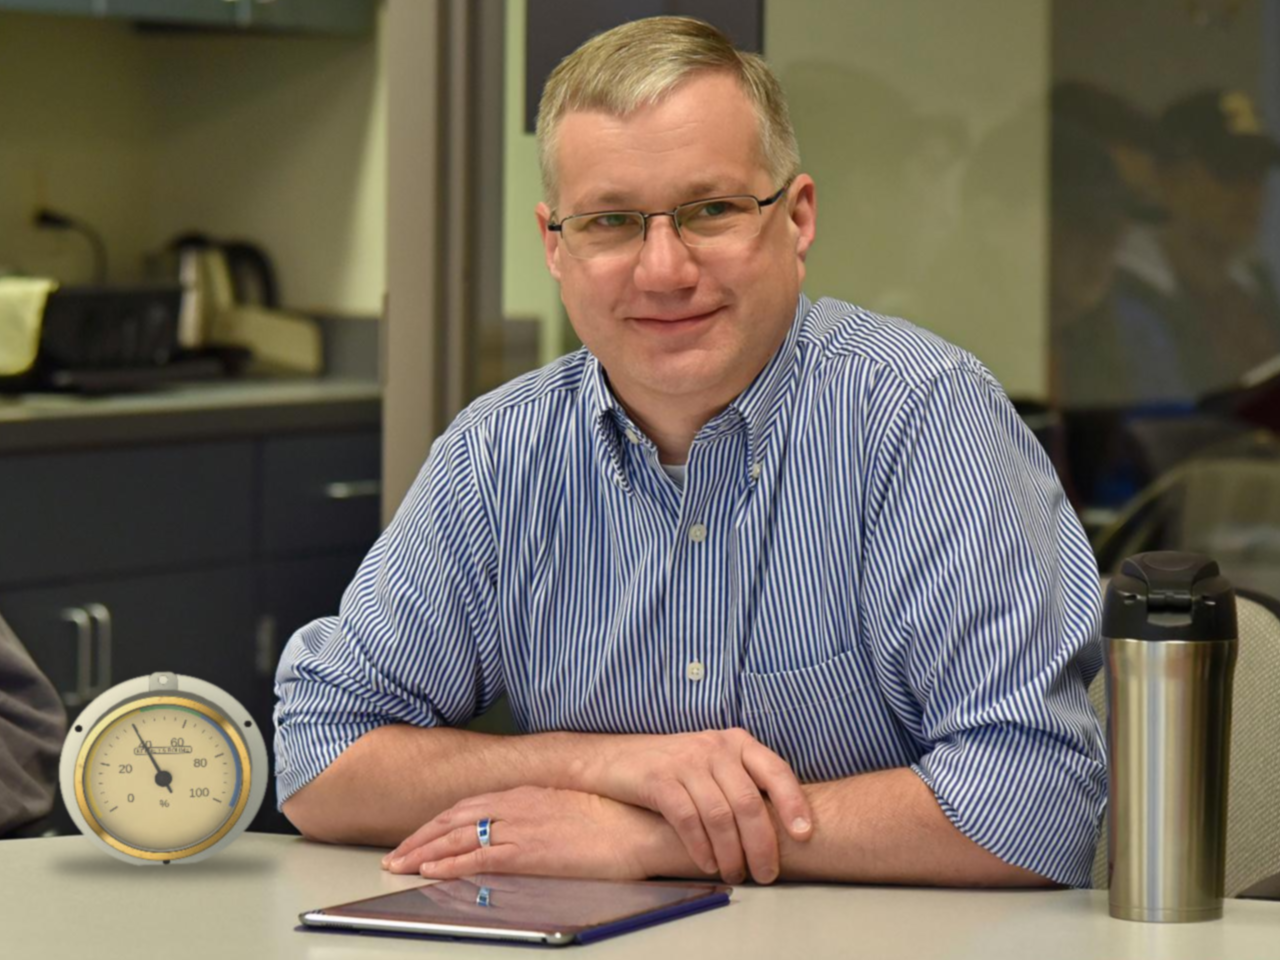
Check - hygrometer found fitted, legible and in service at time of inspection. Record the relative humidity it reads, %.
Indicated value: 40 %
